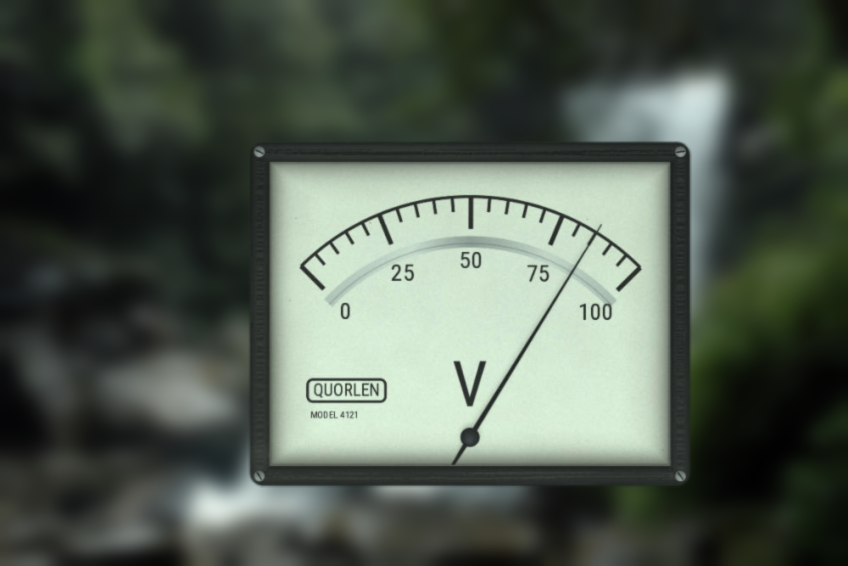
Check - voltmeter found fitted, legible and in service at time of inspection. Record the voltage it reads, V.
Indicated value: 85 V
